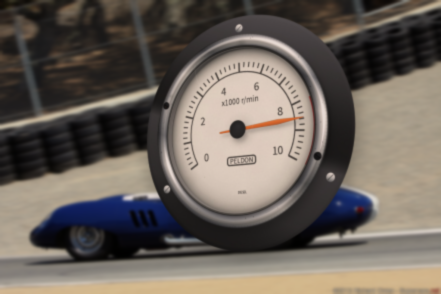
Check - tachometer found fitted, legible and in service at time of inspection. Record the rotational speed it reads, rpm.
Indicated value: 8600 rpm
